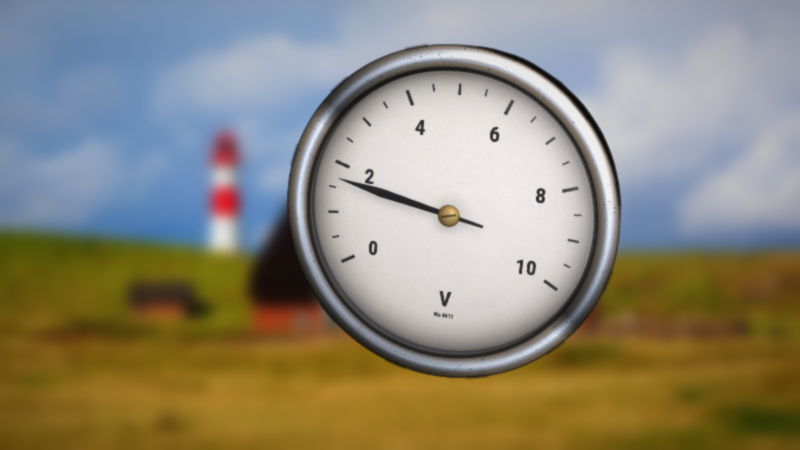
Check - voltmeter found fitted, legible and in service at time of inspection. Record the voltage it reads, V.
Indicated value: 1.75 V
